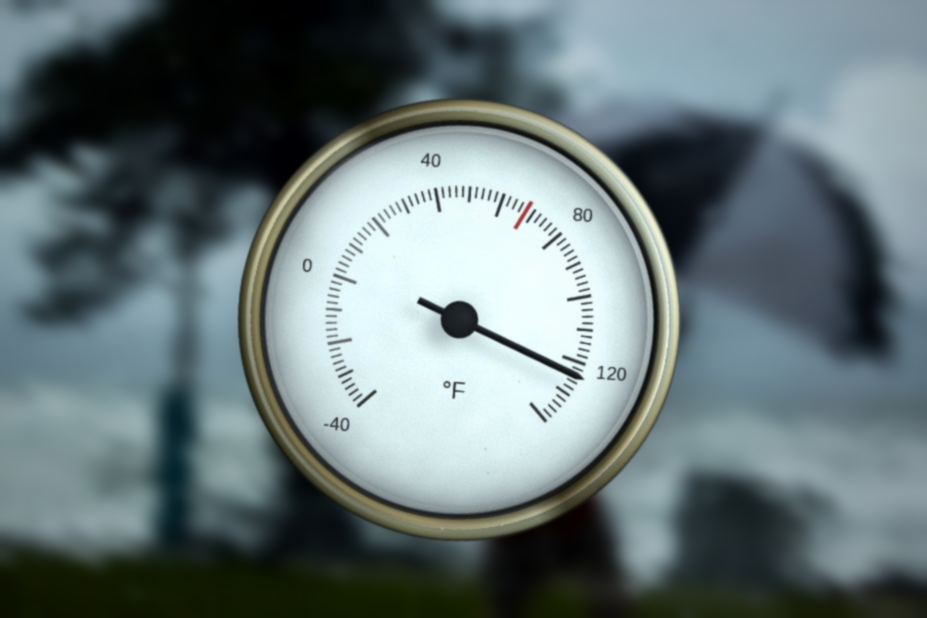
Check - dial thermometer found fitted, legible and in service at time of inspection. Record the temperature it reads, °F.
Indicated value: 124 °F
